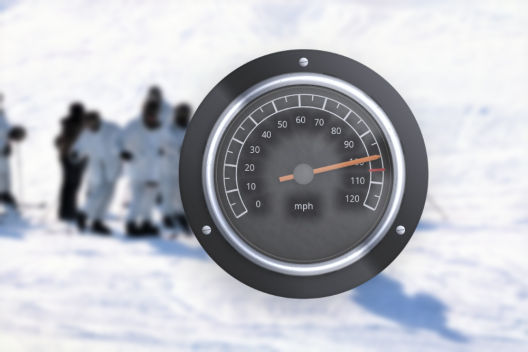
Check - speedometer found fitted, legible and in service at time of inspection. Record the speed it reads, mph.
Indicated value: 100 mph
